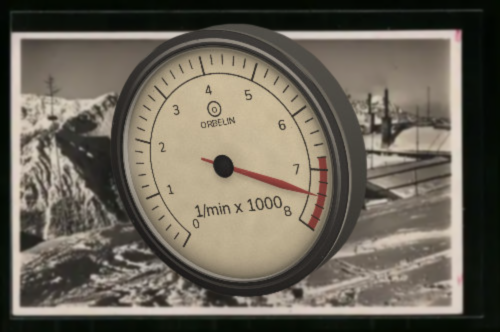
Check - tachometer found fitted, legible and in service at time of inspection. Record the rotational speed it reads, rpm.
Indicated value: 7400 rpm
